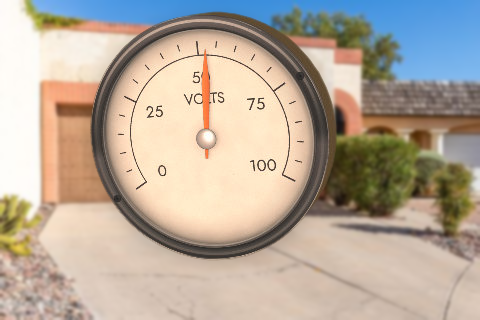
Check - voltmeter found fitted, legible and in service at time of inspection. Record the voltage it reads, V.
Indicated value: 52.5 V
